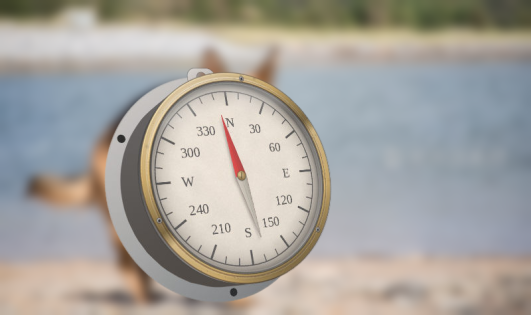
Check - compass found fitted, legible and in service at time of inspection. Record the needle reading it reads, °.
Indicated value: 350 °
